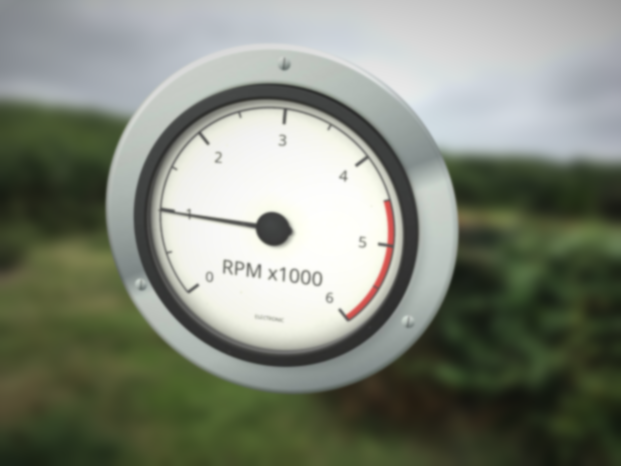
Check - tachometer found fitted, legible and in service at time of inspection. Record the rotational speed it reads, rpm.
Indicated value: 1000 rpm
